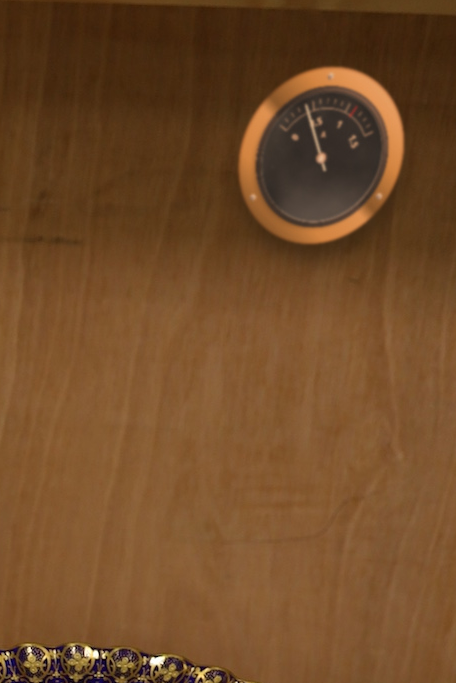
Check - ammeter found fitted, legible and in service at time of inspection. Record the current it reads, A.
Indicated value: 0.4 A
